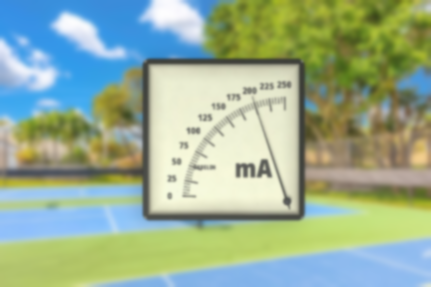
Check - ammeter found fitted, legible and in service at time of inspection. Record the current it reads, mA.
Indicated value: 200 mA
